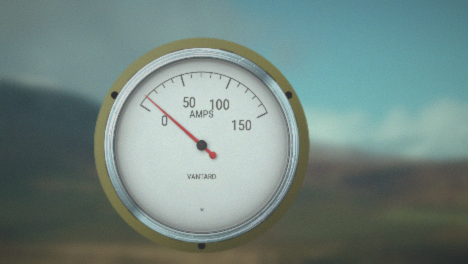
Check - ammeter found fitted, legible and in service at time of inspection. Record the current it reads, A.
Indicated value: 10 A
